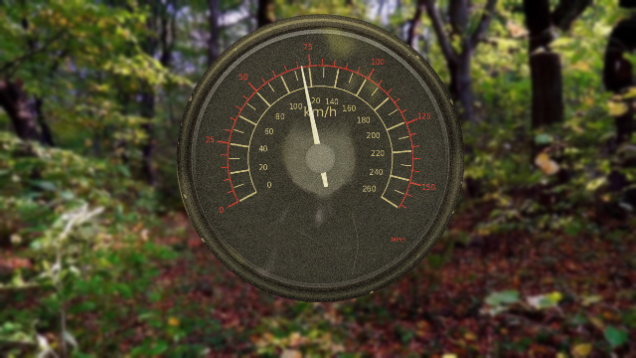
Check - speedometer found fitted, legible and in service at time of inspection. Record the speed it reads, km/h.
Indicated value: 115 km/h
